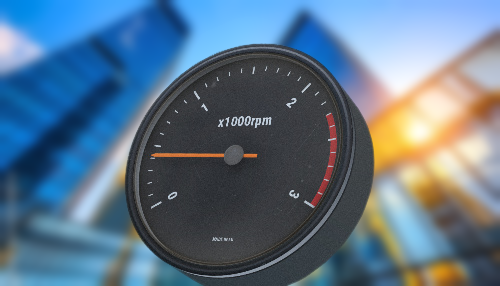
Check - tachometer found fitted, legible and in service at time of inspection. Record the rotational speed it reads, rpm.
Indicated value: 400 rpm
